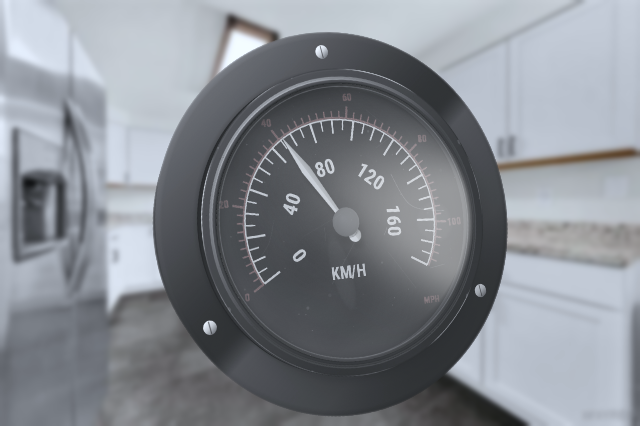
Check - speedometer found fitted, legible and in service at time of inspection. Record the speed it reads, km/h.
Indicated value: 65 km/h
